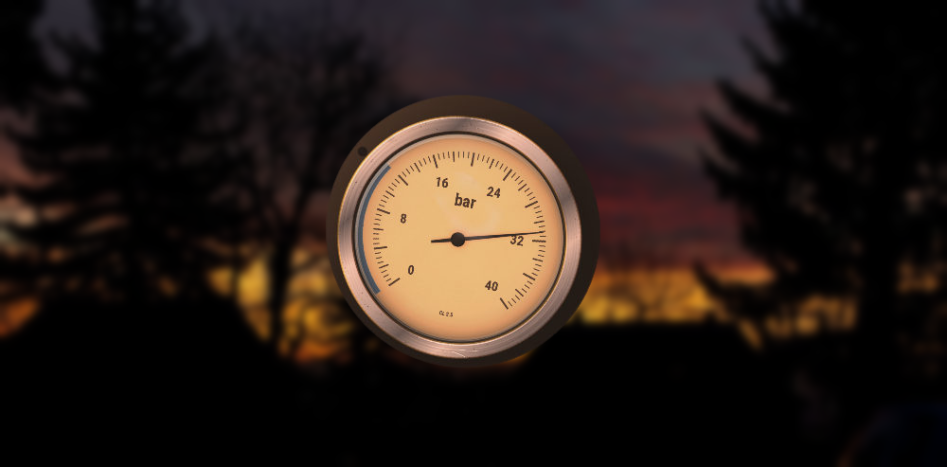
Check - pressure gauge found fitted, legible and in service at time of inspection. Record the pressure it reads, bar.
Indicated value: 31 bar
